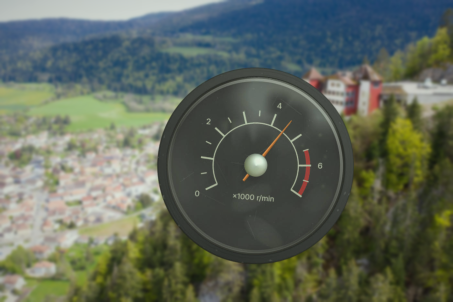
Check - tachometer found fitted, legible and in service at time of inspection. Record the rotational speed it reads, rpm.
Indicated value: 4500 rpm
